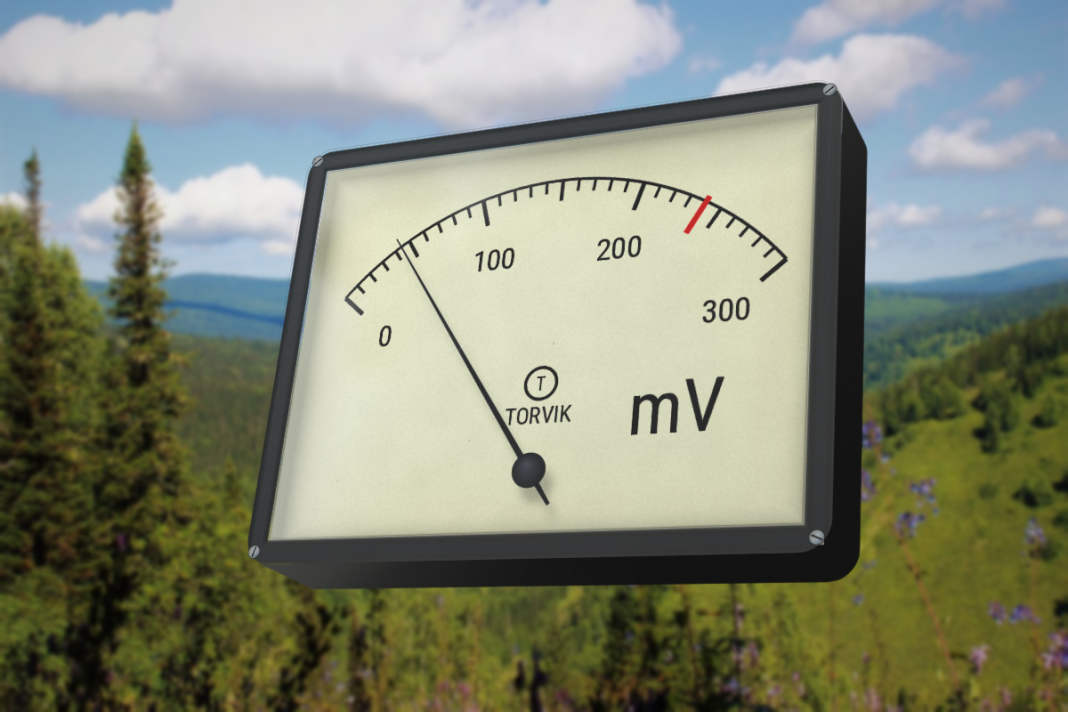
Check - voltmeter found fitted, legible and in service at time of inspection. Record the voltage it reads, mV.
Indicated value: 45 mV
